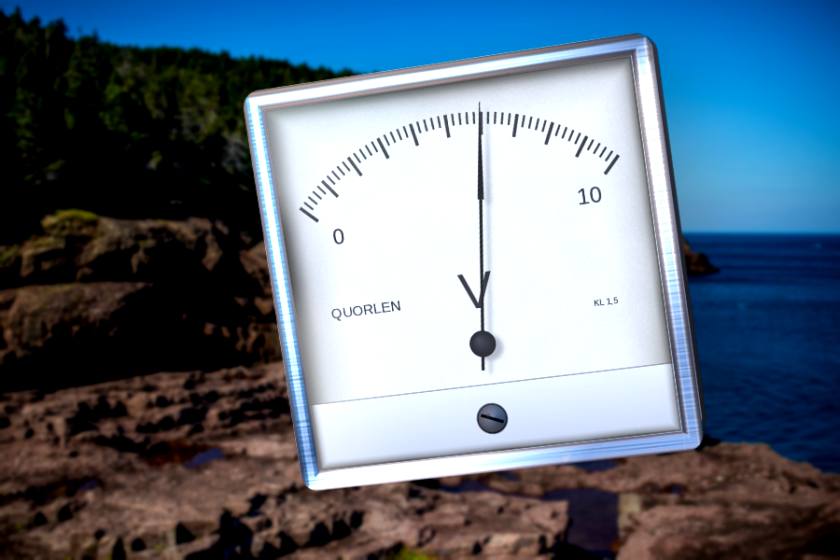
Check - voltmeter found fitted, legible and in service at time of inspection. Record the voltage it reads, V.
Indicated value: 6 V
